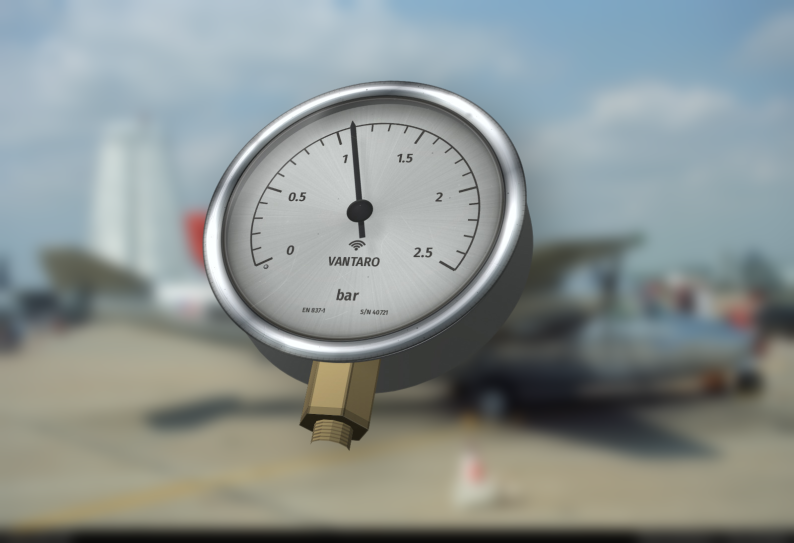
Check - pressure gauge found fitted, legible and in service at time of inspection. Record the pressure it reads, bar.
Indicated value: 1.1 bar
